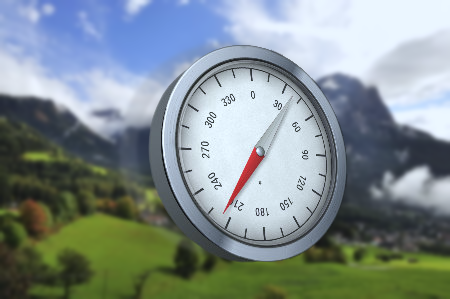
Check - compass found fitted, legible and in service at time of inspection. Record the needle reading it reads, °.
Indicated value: 217.5 °
